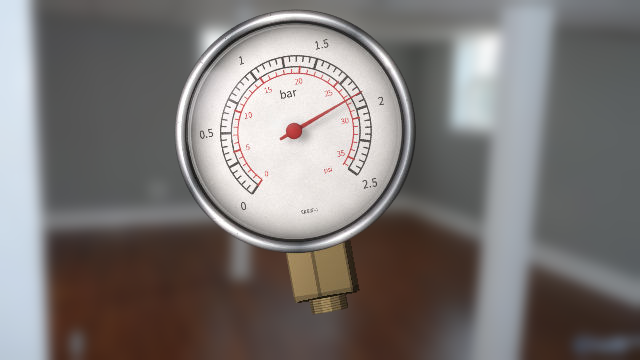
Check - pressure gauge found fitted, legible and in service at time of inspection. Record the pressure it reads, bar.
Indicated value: 1.9 bar
